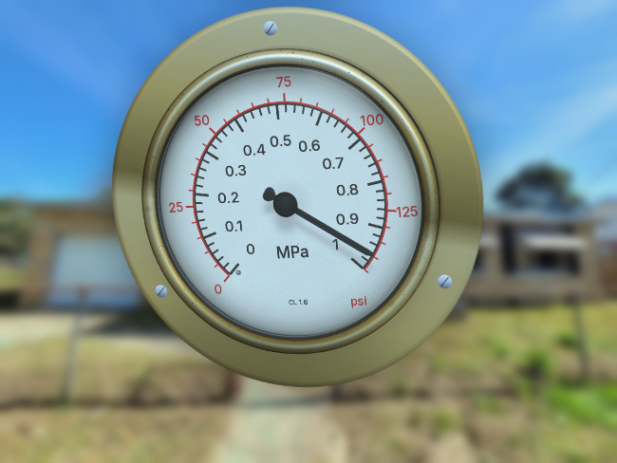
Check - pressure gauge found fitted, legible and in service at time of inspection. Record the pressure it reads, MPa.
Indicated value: 0.96 MPa
